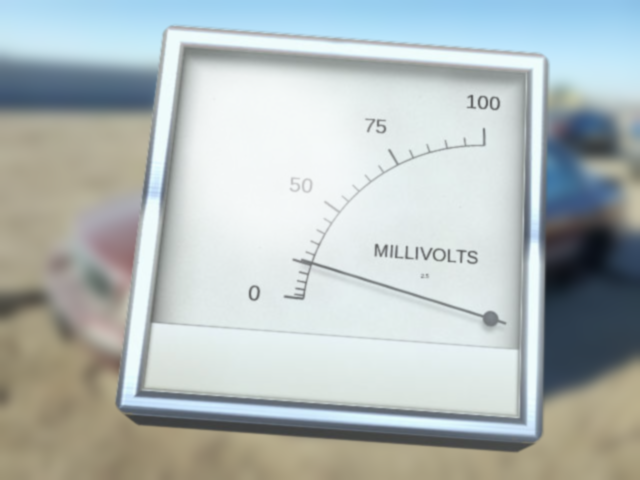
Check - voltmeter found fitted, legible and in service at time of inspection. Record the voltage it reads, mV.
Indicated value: 25 mV
